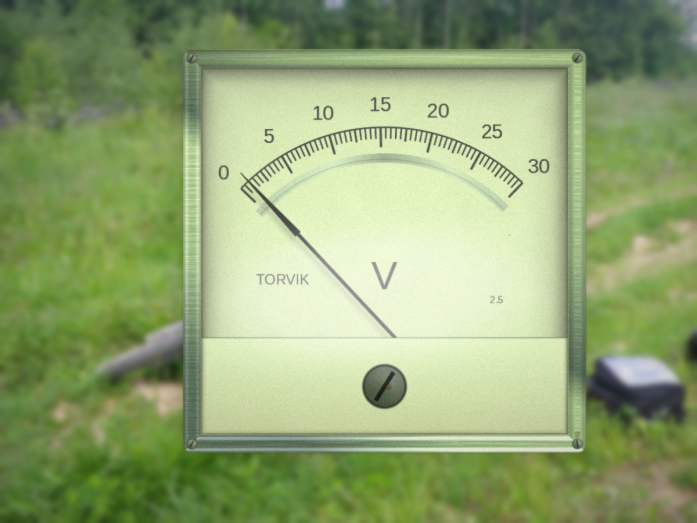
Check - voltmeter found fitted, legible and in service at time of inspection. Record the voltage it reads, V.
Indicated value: 1 V
